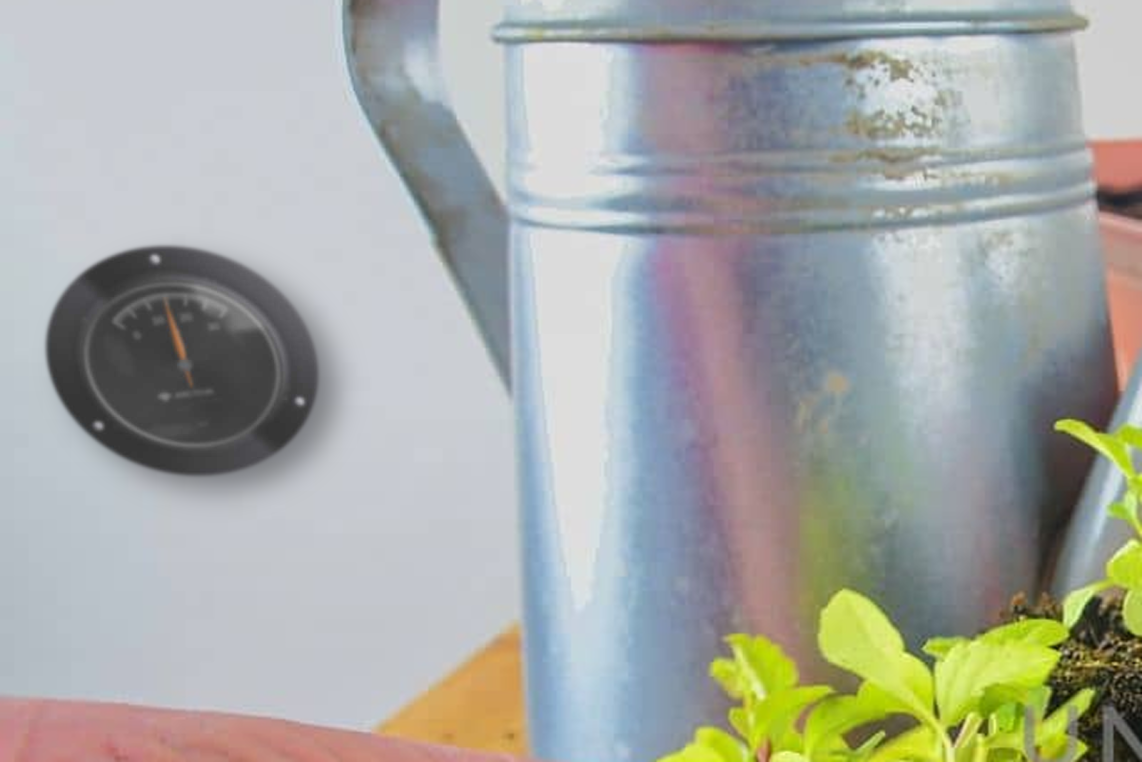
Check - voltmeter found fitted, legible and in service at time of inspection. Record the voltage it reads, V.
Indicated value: 15 V
